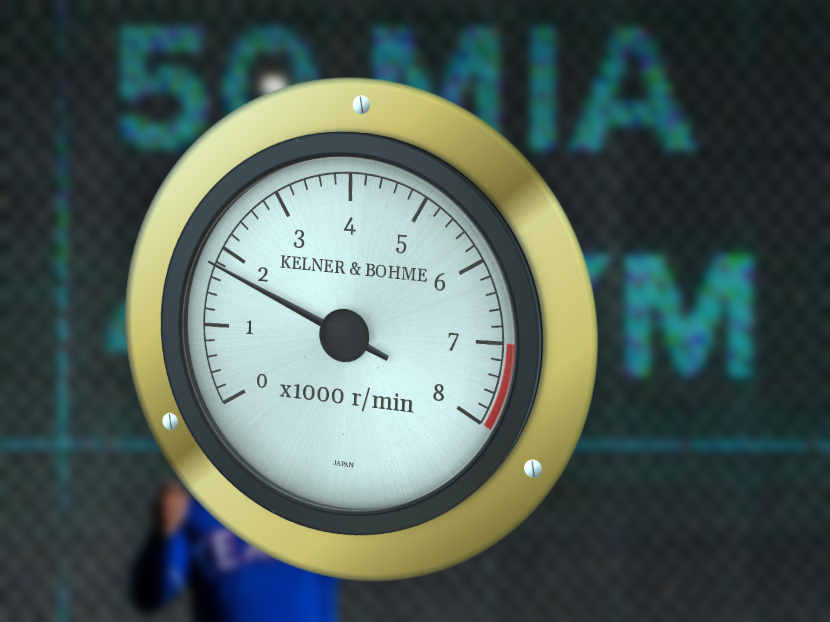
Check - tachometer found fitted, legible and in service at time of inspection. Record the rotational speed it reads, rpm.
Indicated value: 1800 rpm
